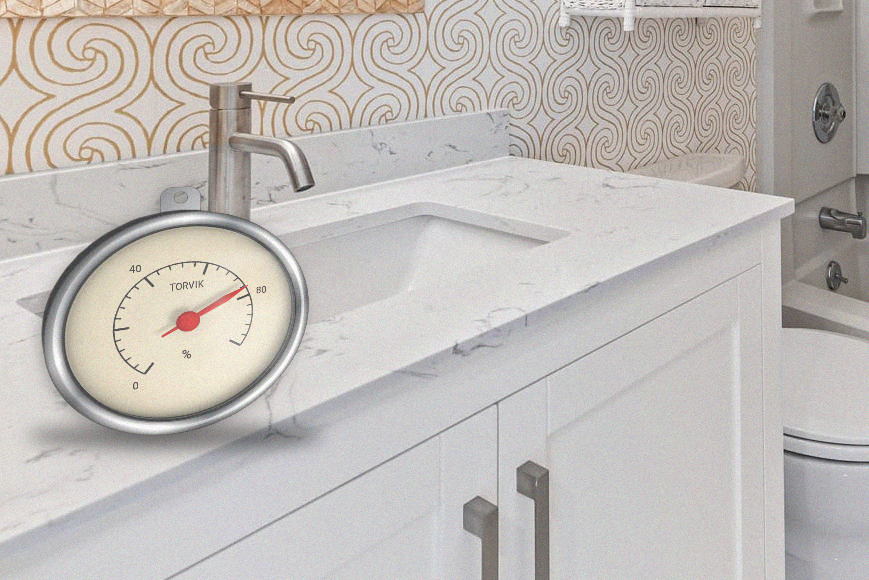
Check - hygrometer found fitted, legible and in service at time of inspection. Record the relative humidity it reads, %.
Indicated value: 76 %
